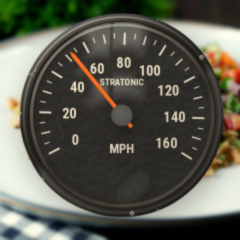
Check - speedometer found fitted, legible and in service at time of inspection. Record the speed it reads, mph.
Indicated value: 52.5 mph
